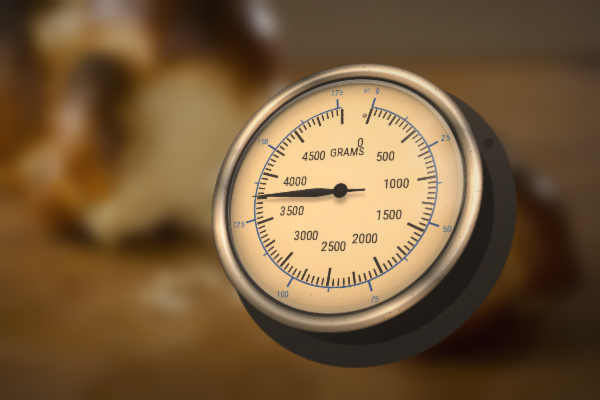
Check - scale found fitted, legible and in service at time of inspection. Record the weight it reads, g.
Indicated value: 3750 g
